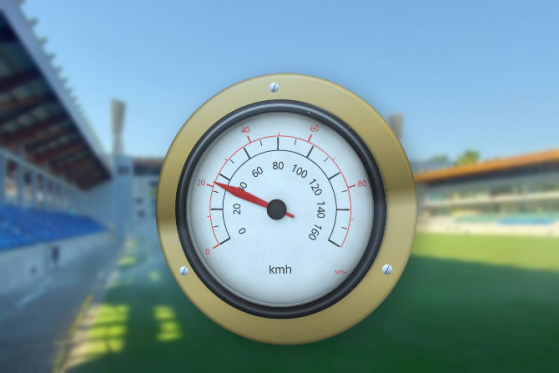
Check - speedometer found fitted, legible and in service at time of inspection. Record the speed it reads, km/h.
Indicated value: 35 km/h
